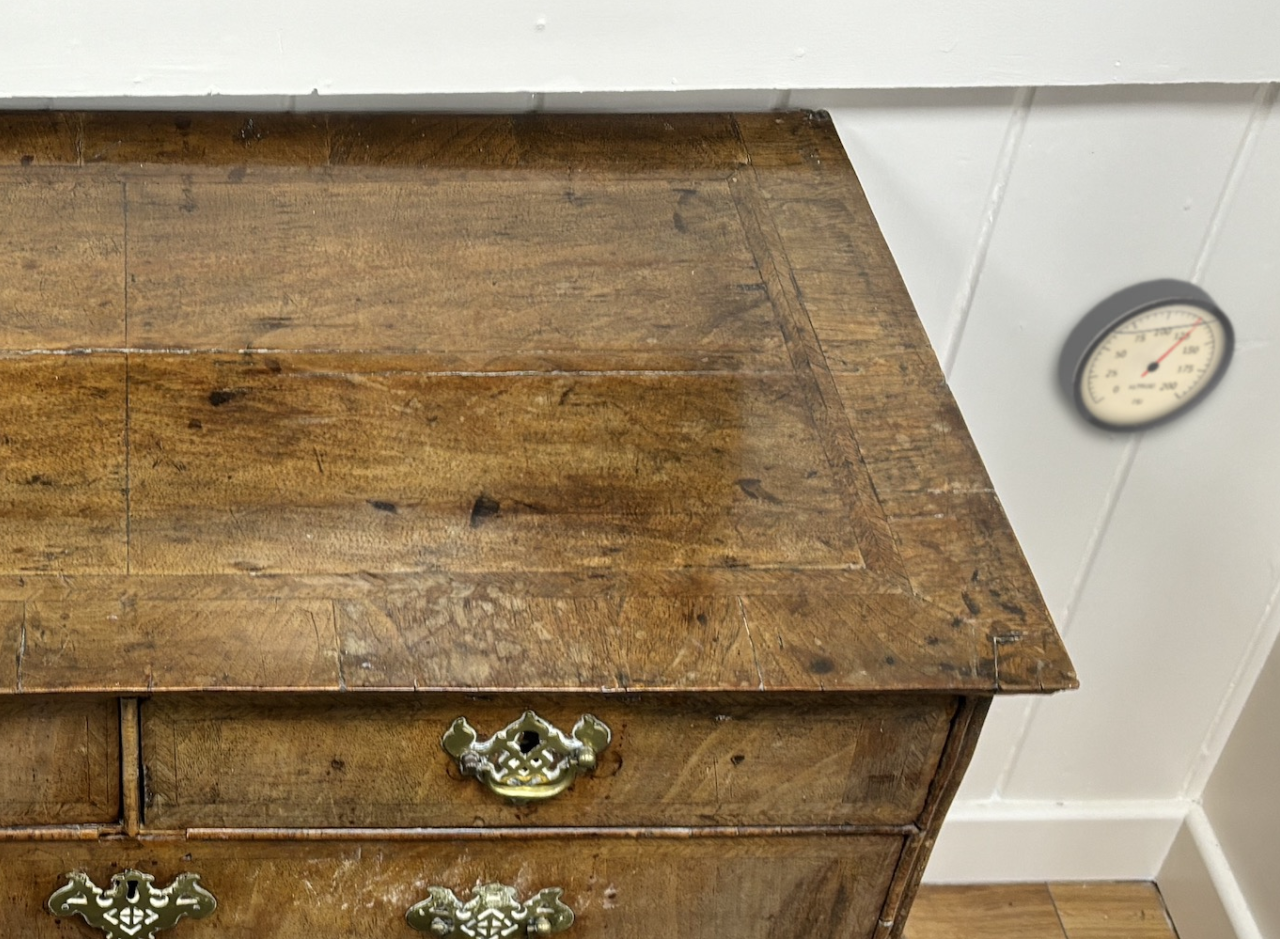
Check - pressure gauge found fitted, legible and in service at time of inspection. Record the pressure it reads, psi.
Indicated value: 125 psi
